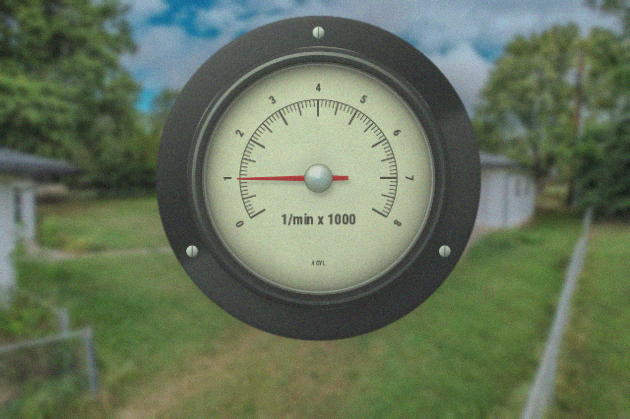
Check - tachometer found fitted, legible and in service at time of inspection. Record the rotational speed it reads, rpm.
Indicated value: 1000 rpm
